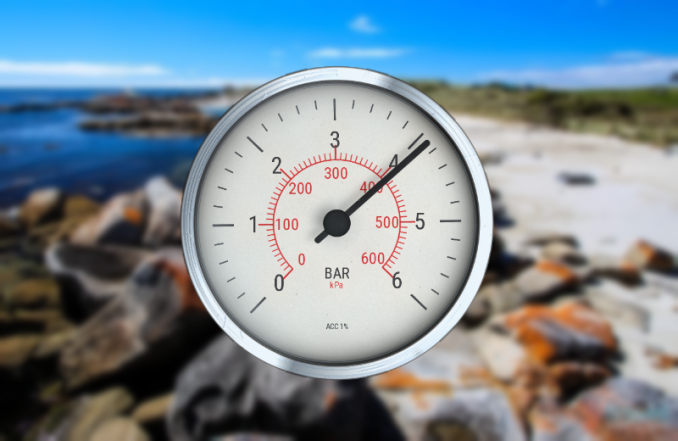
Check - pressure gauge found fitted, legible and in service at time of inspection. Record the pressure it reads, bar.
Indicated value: 4.1 bar
